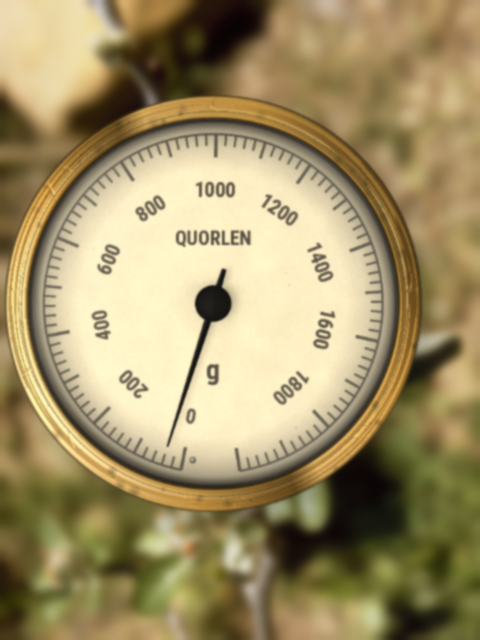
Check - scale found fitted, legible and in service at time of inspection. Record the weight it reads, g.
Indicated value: 40 g
